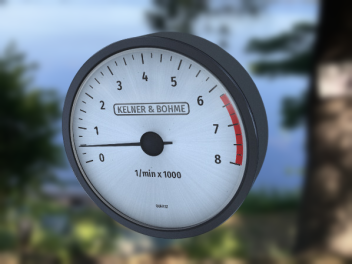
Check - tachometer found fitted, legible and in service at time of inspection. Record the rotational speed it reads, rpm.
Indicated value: 500 rpm
